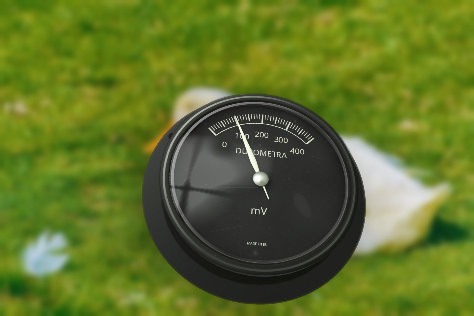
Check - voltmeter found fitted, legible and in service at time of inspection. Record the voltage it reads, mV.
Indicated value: 100 mV
